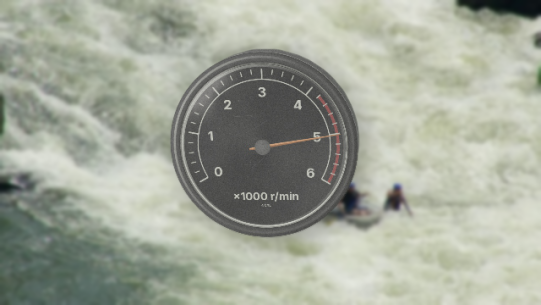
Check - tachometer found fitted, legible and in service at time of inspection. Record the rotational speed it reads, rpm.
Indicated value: 5000 rpm
